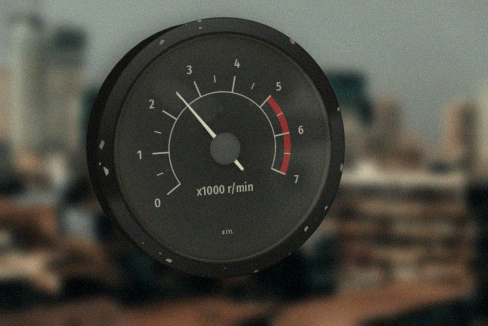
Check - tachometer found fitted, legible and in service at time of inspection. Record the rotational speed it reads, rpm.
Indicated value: 2500 rpm
